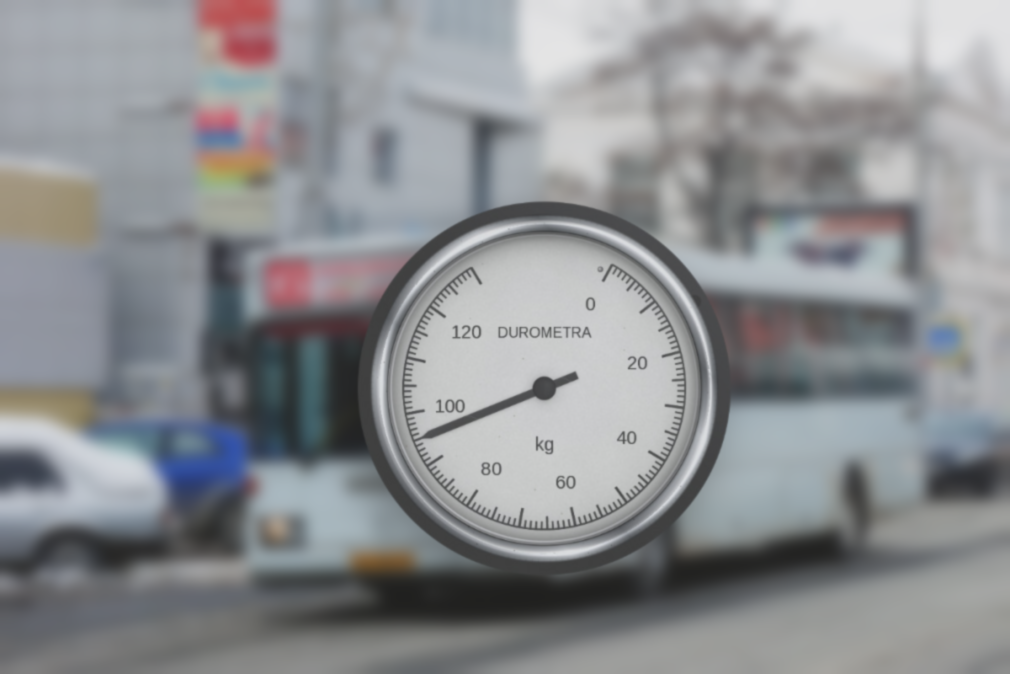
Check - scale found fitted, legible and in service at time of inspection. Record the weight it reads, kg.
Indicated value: 95 kg
